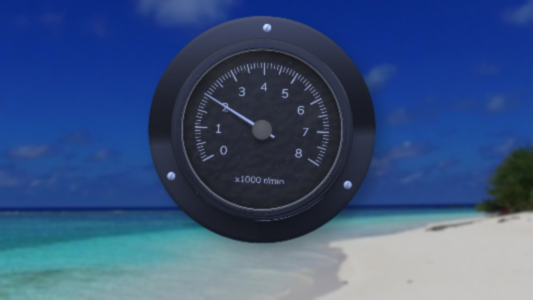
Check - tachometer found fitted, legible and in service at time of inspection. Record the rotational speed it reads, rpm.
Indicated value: 2000 rpm
